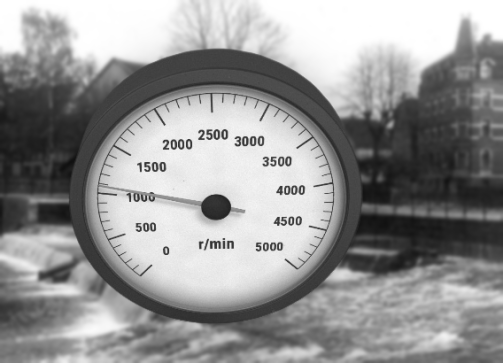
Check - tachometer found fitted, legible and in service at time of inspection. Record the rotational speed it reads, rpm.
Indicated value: 1100 rpm
